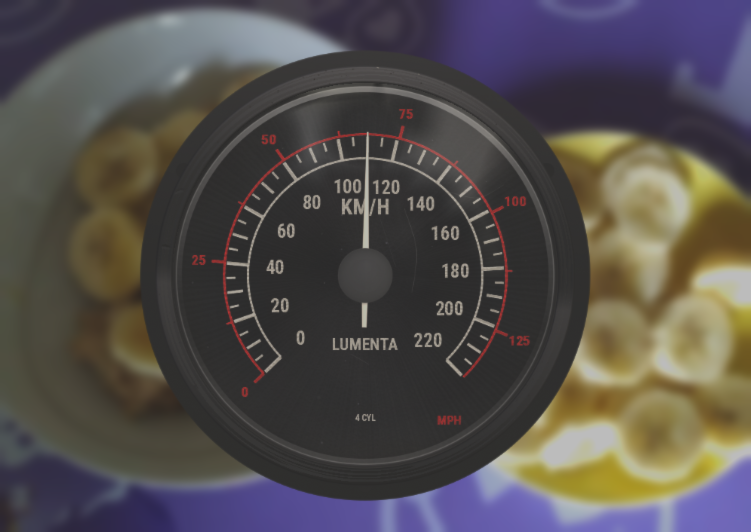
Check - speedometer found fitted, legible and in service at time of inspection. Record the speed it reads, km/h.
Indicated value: 110 km/h
